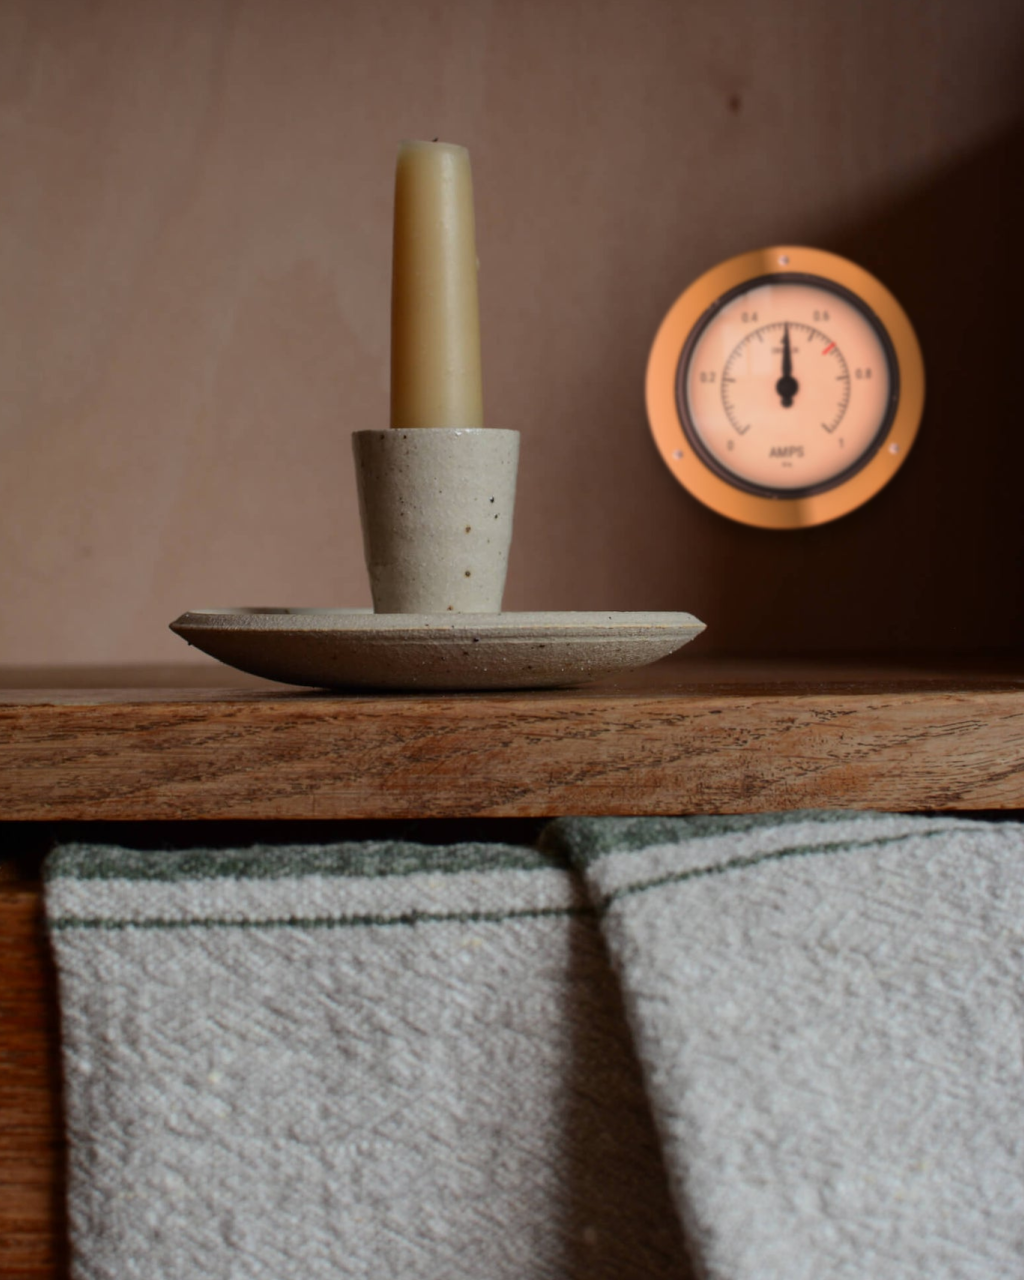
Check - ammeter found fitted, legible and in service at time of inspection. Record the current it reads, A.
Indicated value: 0.5 A
